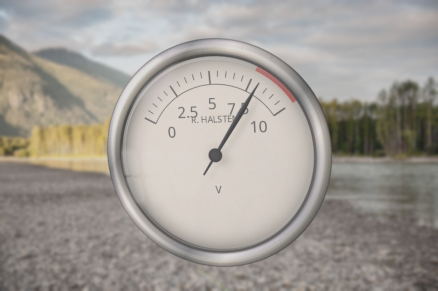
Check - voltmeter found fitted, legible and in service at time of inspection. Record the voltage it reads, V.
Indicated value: 8 V
